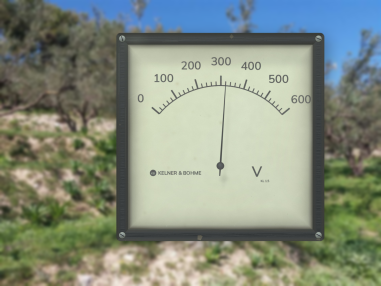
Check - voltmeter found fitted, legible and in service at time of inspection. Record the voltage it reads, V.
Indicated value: 320 V
